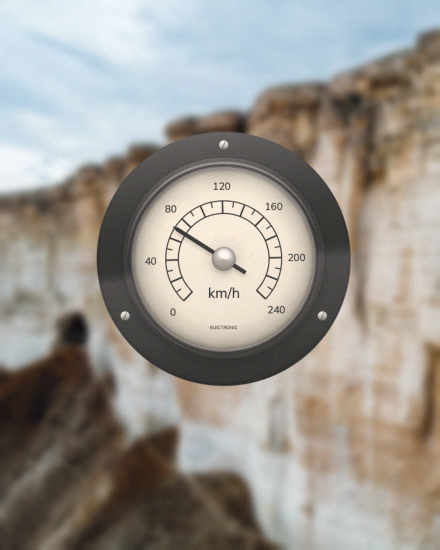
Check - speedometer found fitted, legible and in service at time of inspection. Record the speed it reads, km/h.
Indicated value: 70 km/h
